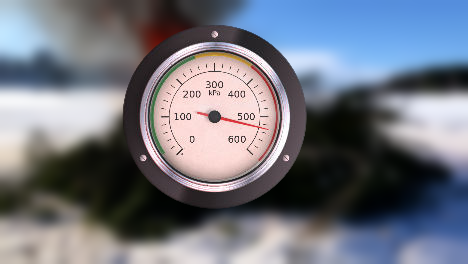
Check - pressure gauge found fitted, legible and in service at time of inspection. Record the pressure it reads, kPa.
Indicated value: 530 kPa
